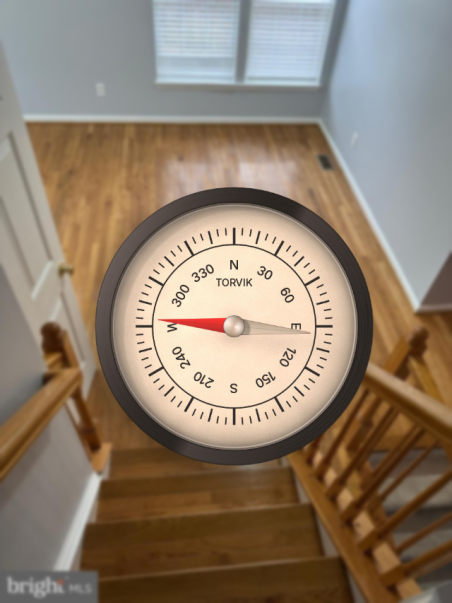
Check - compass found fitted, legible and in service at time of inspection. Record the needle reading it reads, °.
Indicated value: 275 °
